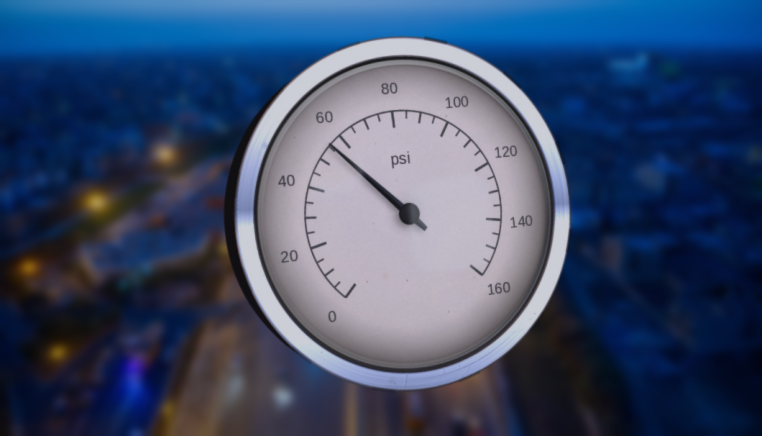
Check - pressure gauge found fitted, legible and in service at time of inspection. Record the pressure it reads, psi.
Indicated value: 55 psi
